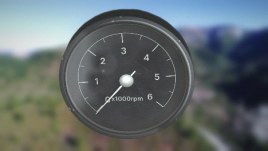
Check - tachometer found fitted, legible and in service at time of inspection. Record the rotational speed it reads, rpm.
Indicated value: 0 rpm
